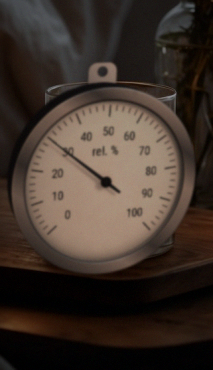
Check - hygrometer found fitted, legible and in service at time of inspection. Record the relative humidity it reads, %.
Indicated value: 30 %
